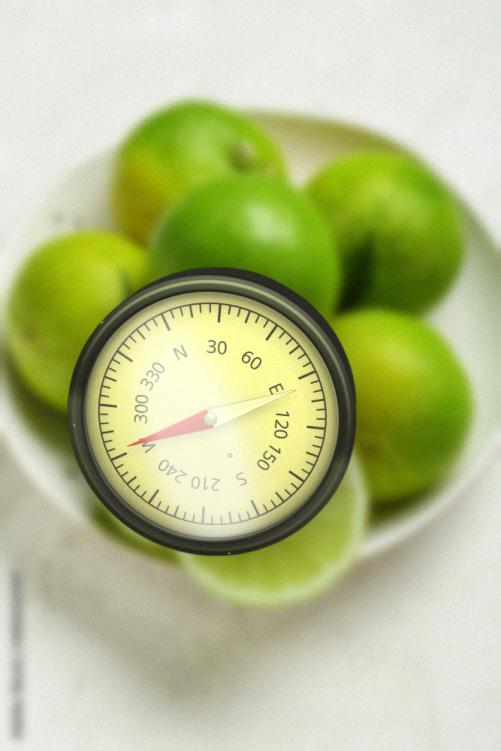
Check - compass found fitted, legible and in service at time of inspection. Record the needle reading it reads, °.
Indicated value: 275 °
